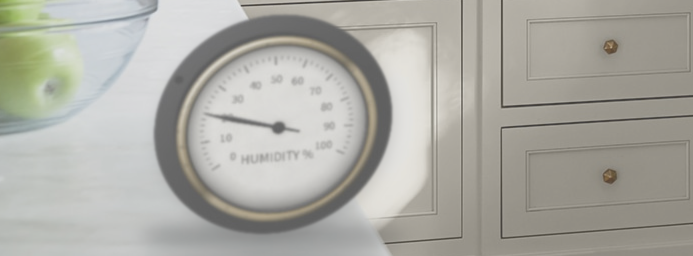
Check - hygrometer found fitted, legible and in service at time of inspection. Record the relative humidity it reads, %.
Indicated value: 20 %
